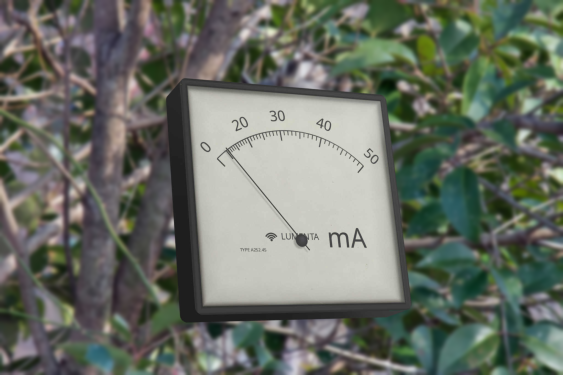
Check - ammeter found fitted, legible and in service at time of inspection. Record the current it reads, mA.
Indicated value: 10 mA
